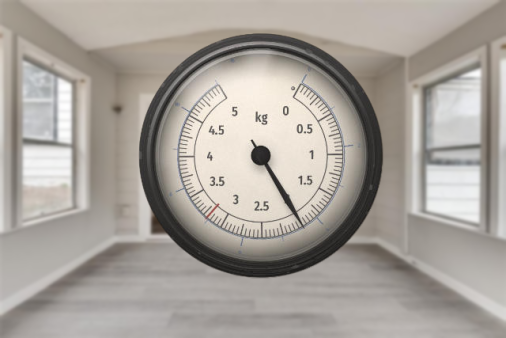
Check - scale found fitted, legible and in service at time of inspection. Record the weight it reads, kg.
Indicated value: 2 kg
